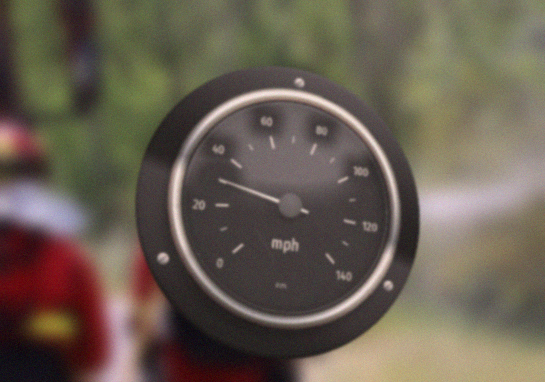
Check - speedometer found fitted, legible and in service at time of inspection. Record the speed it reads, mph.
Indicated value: 30 mph
